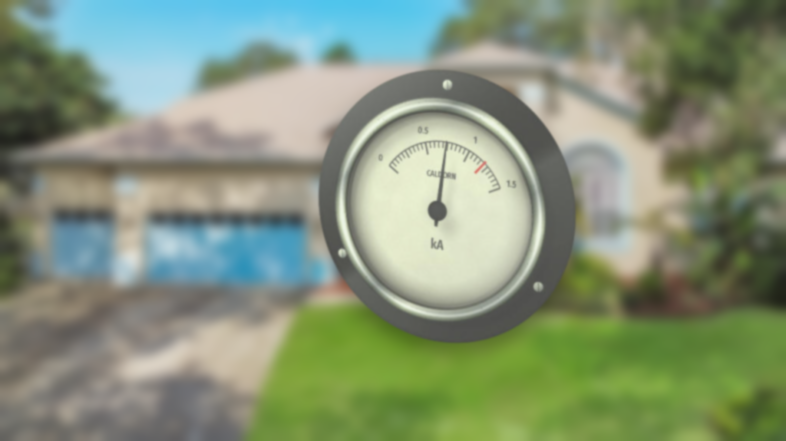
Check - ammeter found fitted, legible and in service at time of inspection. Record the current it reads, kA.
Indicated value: 0.75 kA
